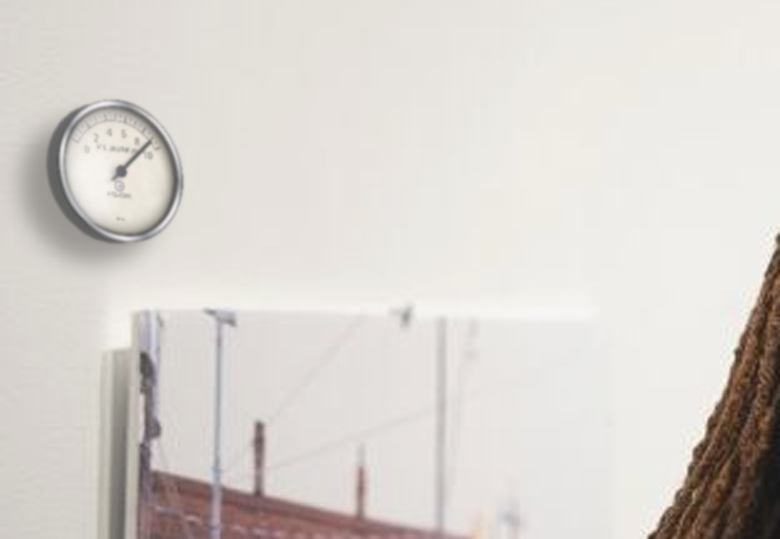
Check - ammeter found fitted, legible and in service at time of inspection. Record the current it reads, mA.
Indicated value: 9 mA
